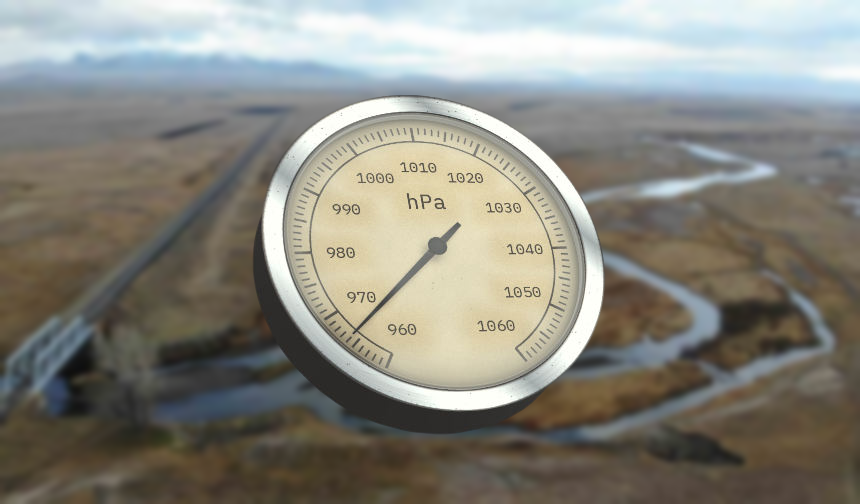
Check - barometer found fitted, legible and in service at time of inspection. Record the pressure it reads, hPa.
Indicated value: 966 hPa
